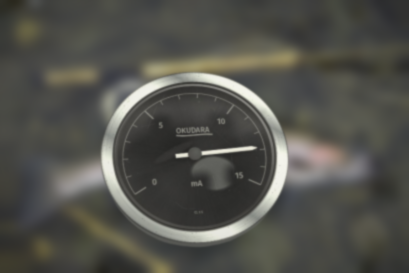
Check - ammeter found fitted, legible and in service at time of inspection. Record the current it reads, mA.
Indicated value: 13 mA
